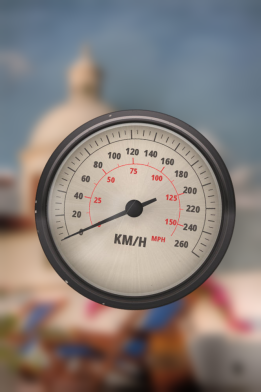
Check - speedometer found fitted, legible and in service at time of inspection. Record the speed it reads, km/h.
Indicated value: 0 km/h
